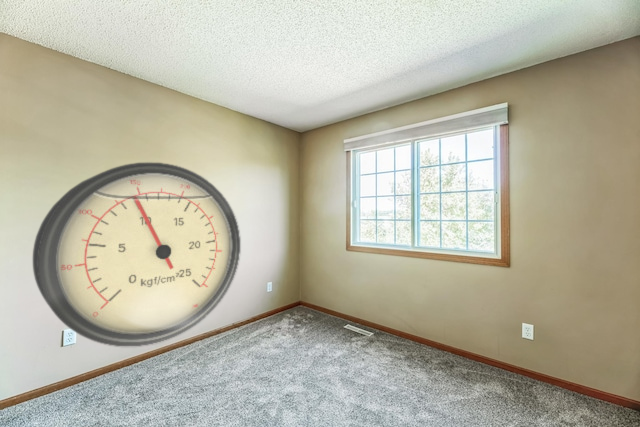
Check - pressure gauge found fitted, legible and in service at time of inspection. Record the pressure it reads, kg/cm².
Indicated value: 10 kg/cm²
